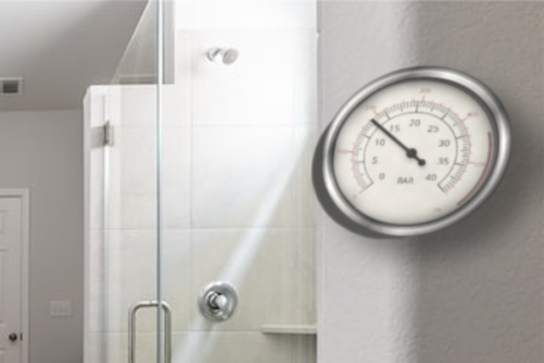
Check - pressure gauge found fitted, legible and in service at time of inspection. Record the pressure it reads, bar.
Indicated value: 12.5 bar
